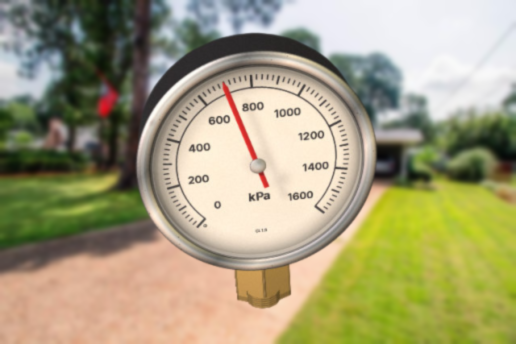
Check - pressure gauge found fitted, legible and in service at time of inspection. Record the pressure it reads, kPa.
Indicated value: 700 kPa
